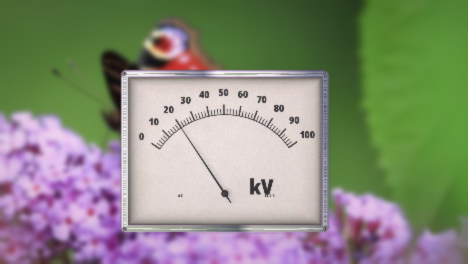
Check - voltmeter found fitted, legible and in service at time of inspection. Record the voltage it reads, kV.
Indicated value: 20 kV
